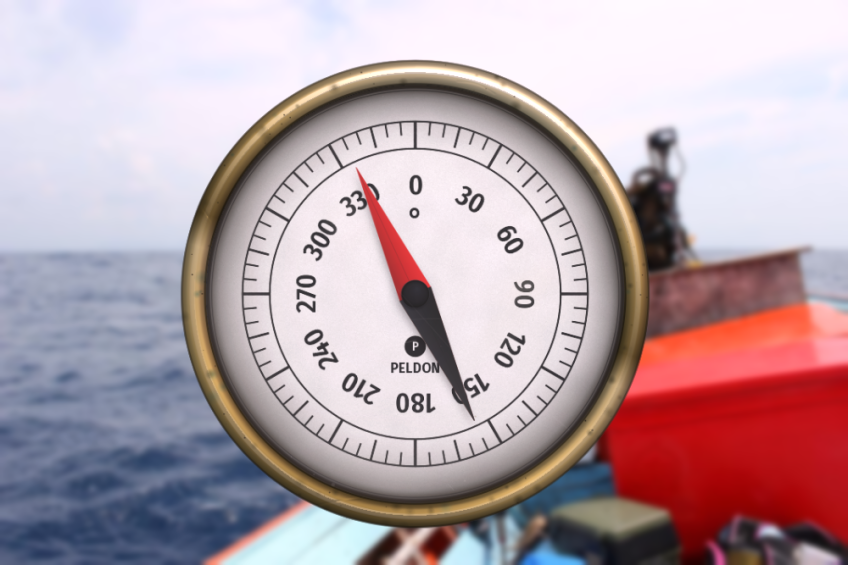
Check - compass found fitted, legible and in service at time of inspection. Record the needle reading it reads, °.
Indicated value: 335 °
